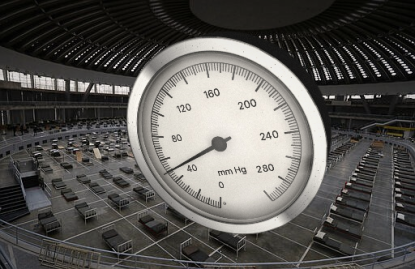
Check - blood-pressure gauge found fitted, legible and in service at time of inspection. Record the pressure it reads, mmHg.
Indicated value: 50 mmHg
